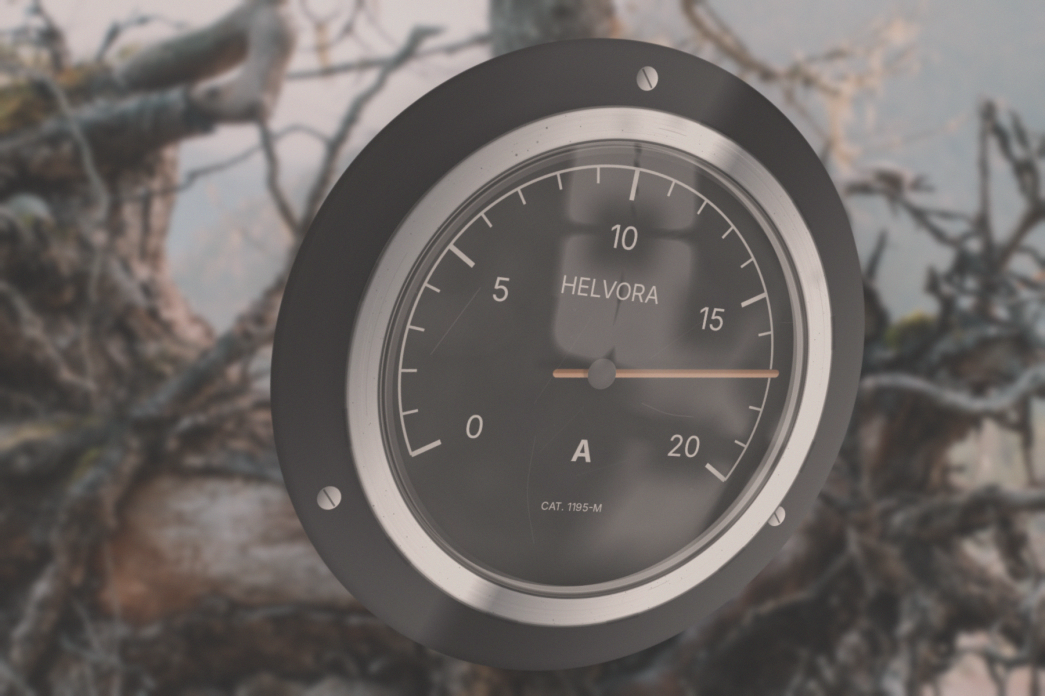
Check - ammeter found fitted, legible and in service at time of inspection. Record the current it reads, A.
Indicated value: 17 A
